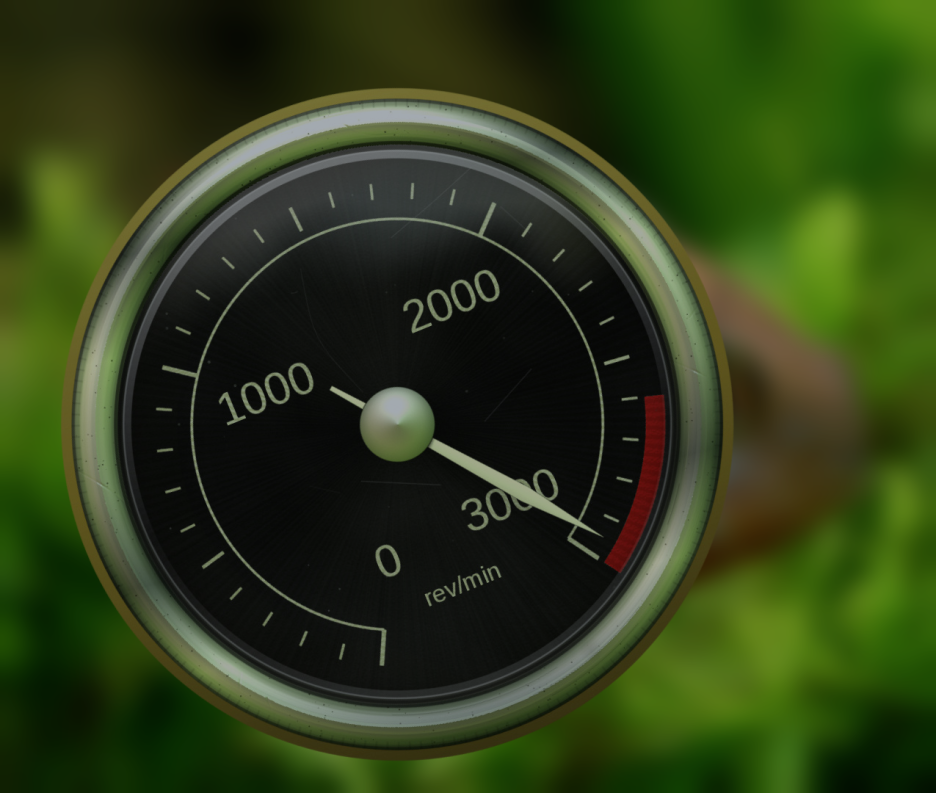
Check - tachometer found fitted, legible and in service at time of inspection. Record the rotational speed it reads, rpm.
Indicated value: 2950 rpm
